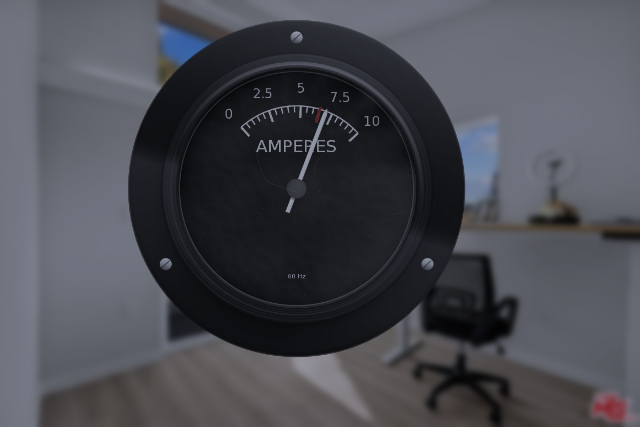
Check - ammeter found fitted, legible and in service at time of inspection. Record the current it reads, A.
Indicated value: 7 A
